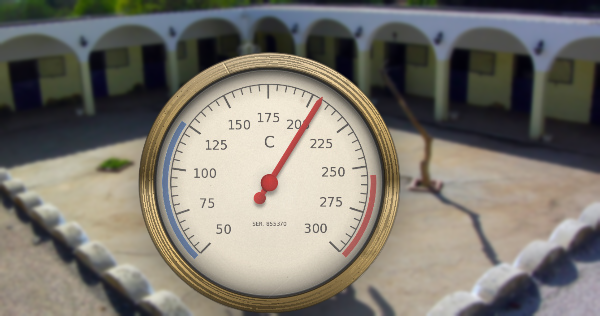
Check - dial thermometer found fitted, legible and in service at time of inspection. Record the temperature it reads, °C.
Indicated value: 205 °C
